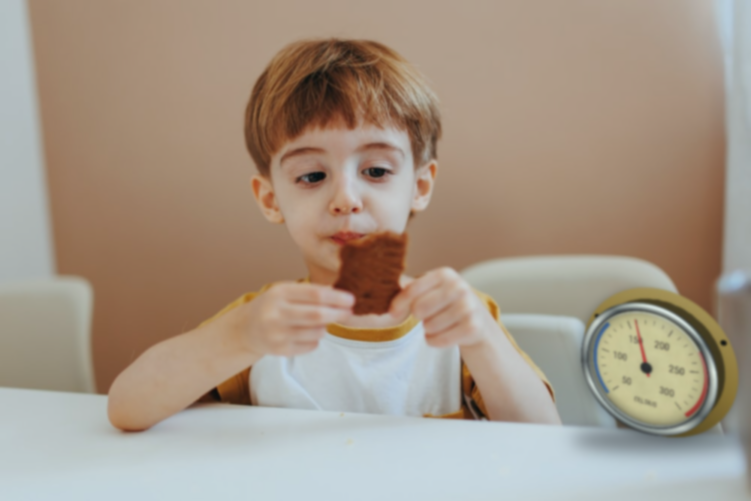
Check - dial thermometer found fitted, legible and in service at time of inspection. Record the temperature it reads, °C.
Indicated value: 160 °C
